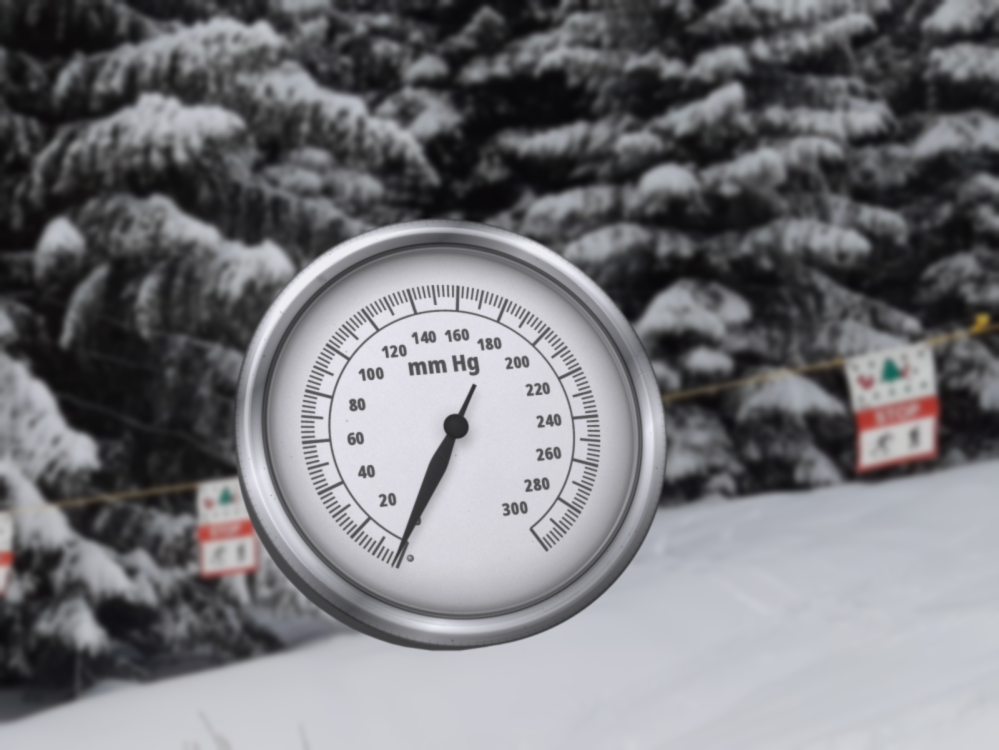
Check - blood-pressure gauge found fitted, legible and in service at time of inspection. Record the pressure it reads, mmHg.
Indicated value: 2 mmHg
